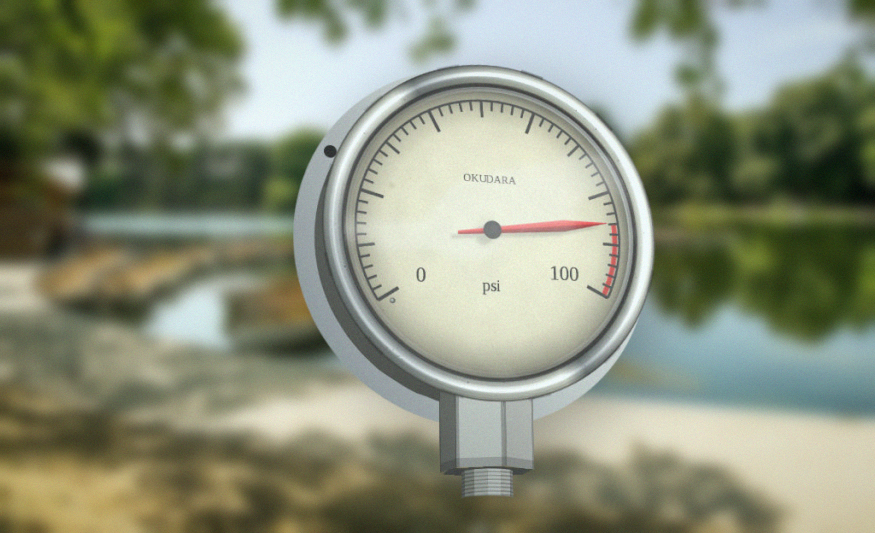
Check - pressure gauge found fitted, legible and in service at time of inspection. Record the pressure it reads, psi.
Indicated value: 86 psi
